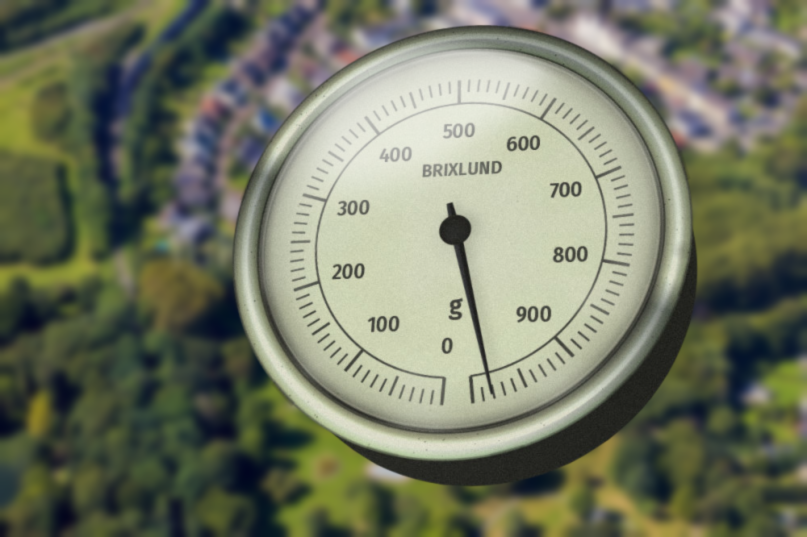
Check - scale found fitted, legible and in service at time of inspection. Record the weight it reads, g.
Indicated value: 980 g
